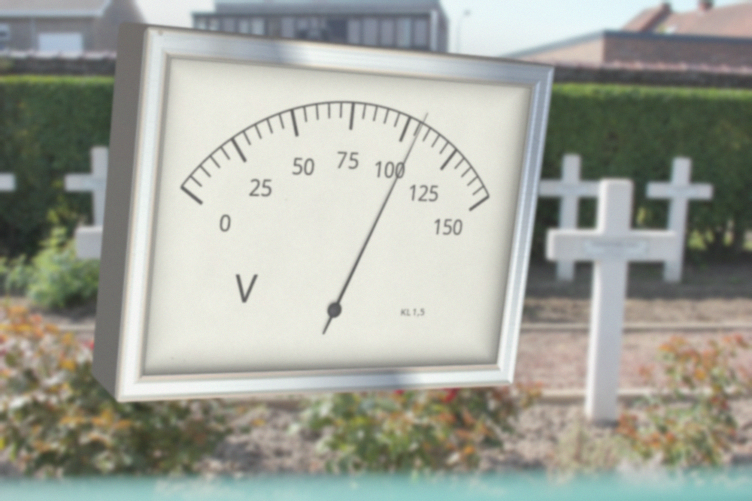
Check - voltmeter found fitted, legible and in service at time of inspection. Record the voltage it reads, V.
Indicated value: 105 V
